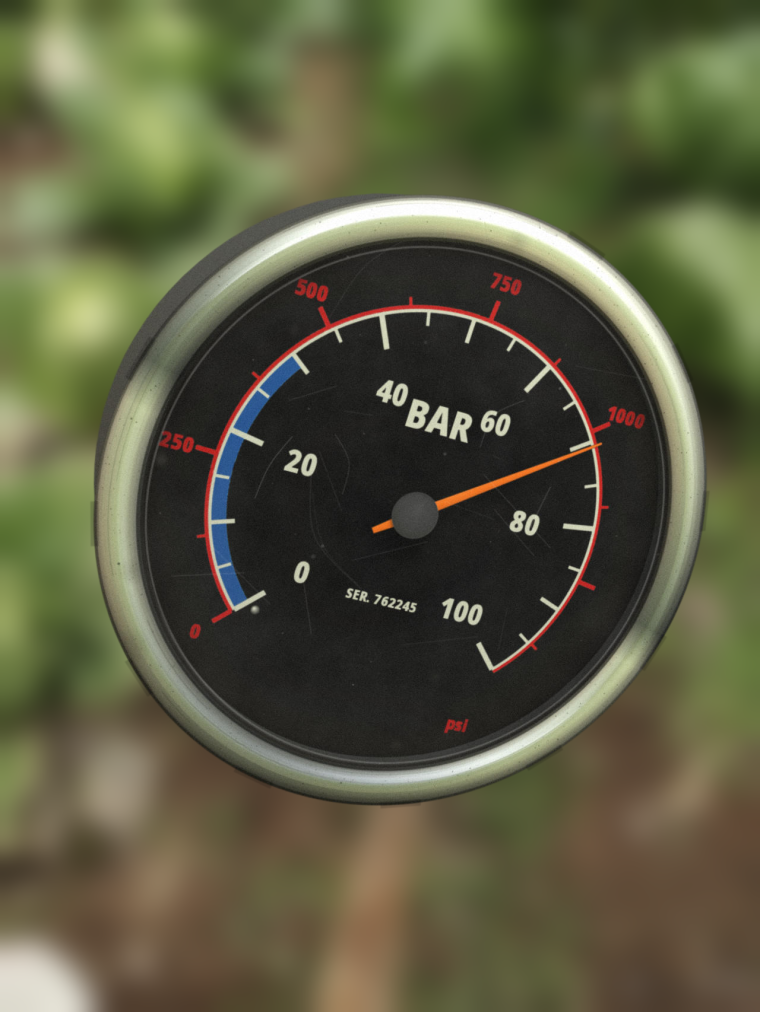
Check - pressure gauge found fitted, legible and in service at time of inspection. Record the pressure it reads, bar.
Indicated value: 70 bar
